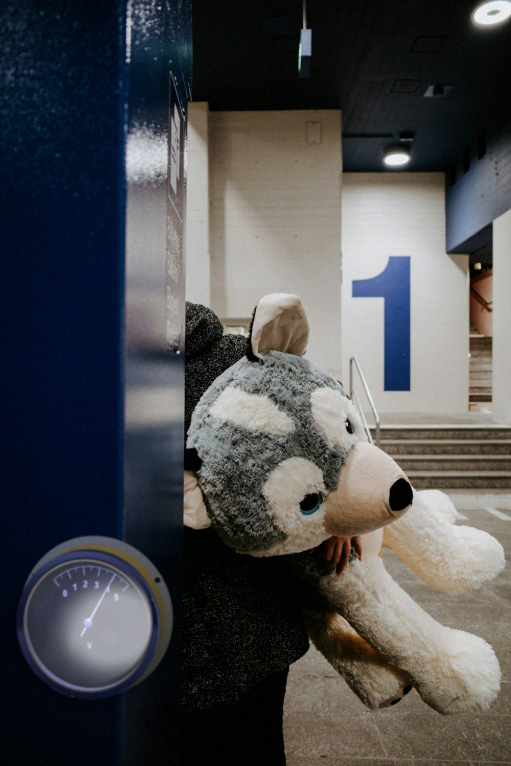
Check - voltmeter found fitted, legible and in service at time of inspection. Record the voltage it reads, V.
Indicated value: 4 V
